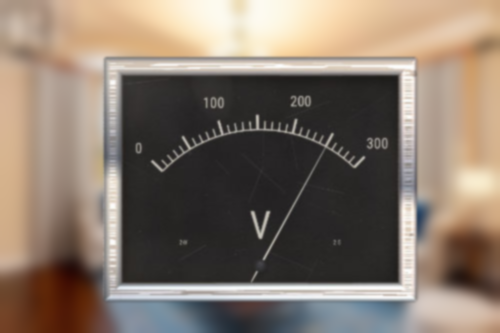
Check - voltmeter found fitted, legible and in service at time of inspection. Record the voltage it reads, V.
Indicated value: 250 V
